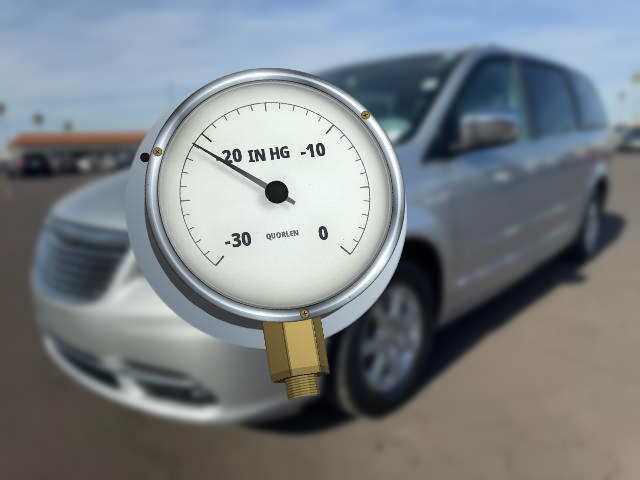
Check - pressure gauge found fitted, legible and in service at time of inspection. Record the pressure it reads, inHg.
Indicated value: -21 inHg
